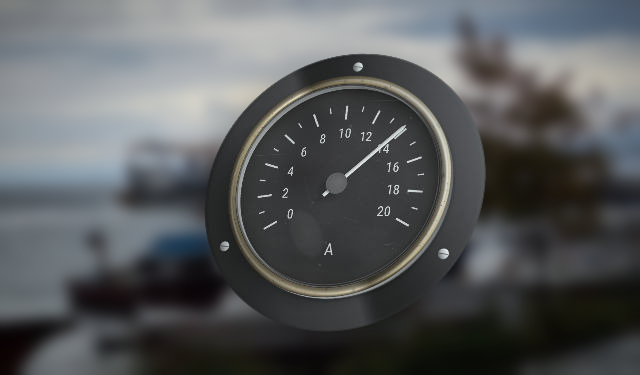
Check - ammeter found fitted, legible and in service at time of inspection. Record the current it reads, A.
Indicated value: 14 A
